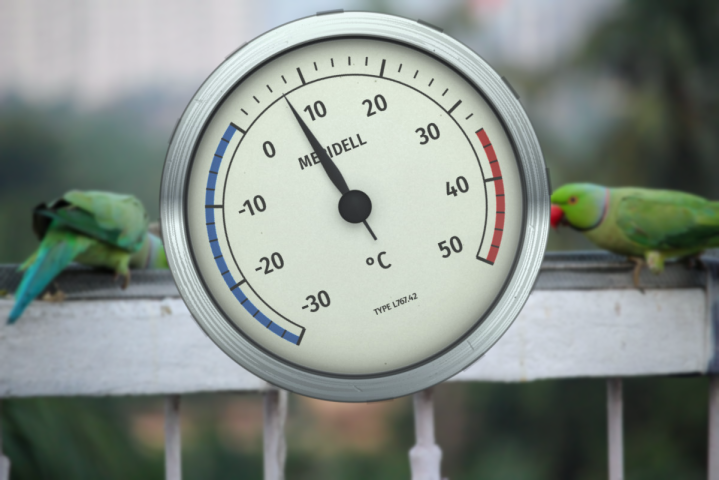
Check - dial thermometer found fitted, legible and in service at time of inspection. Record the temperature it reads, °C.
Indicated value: 7 °C
